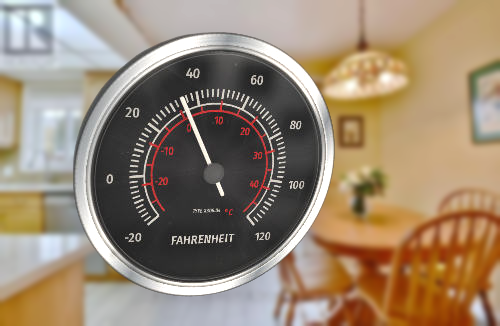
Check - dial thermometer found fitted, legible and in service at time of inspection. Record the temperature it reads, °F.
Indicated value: 34 °F
